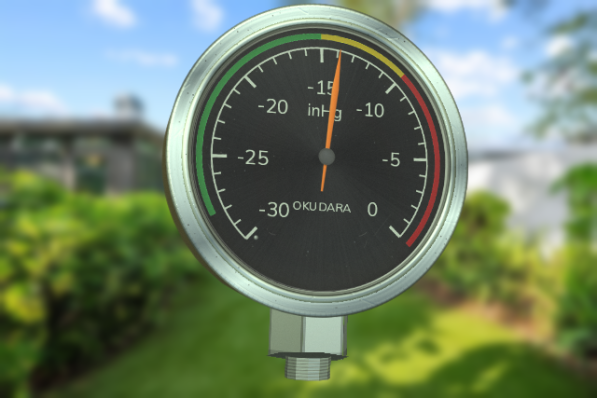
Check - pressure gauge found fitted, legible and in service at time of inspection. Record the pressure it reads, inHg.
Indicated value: -14 inHg
